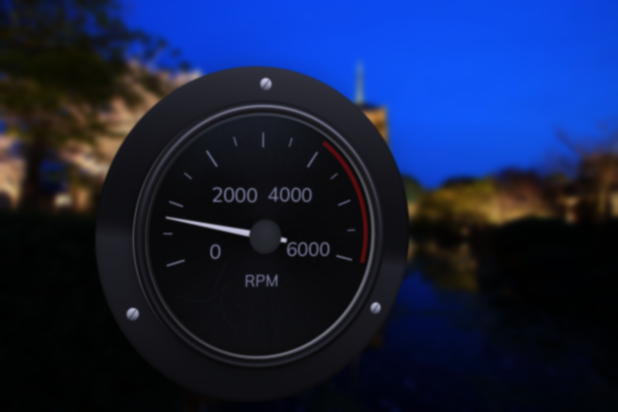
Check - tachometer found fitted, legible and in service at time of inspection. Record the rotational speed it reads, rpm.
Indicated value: 750 rpm
